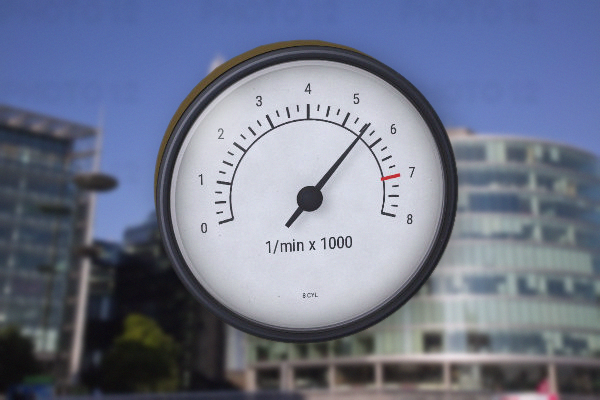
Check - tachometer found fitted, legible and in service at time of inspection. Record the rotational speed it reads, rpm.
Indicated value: 5500 rpm
